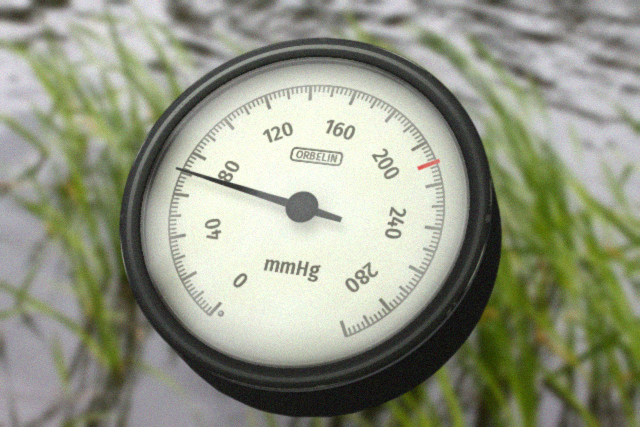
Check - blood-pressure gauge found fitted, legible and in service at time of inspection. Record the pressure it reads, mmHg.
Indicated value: 70 mmHg
